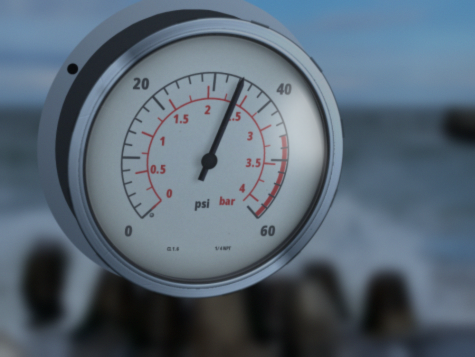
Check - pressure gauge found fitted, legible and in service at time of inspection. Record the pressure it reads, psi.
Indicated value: 34 psi
